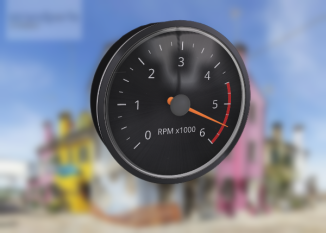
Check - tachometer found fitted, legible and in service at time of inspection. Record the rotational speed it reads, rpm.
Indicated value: 5500 rpm
